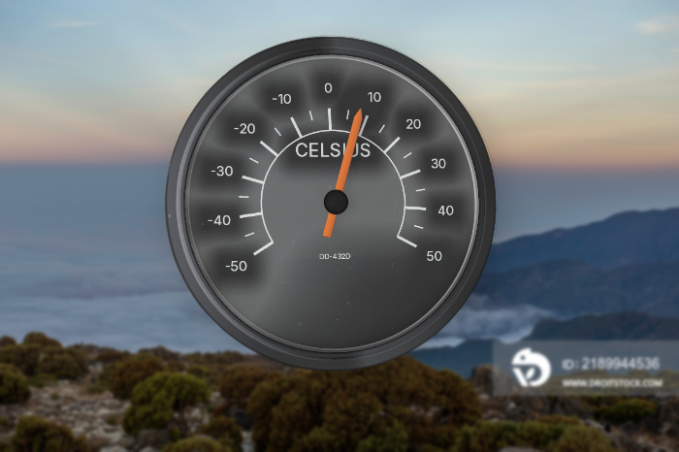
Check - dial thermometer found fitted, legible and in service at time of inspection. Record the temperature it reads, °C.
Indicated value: 7.5 °C
